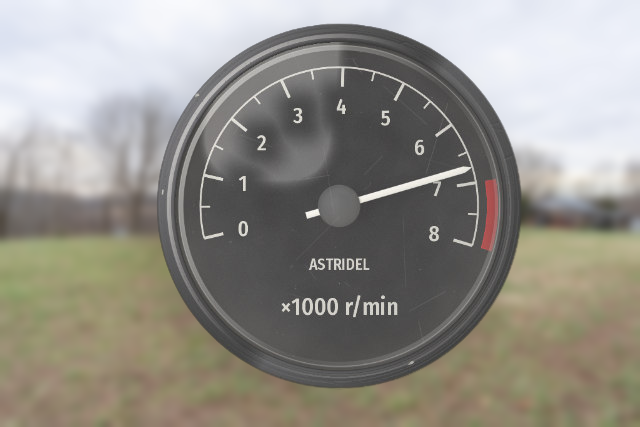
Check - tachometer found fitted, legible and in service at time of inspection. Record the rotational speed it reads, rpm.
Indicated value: 6750 rpm
